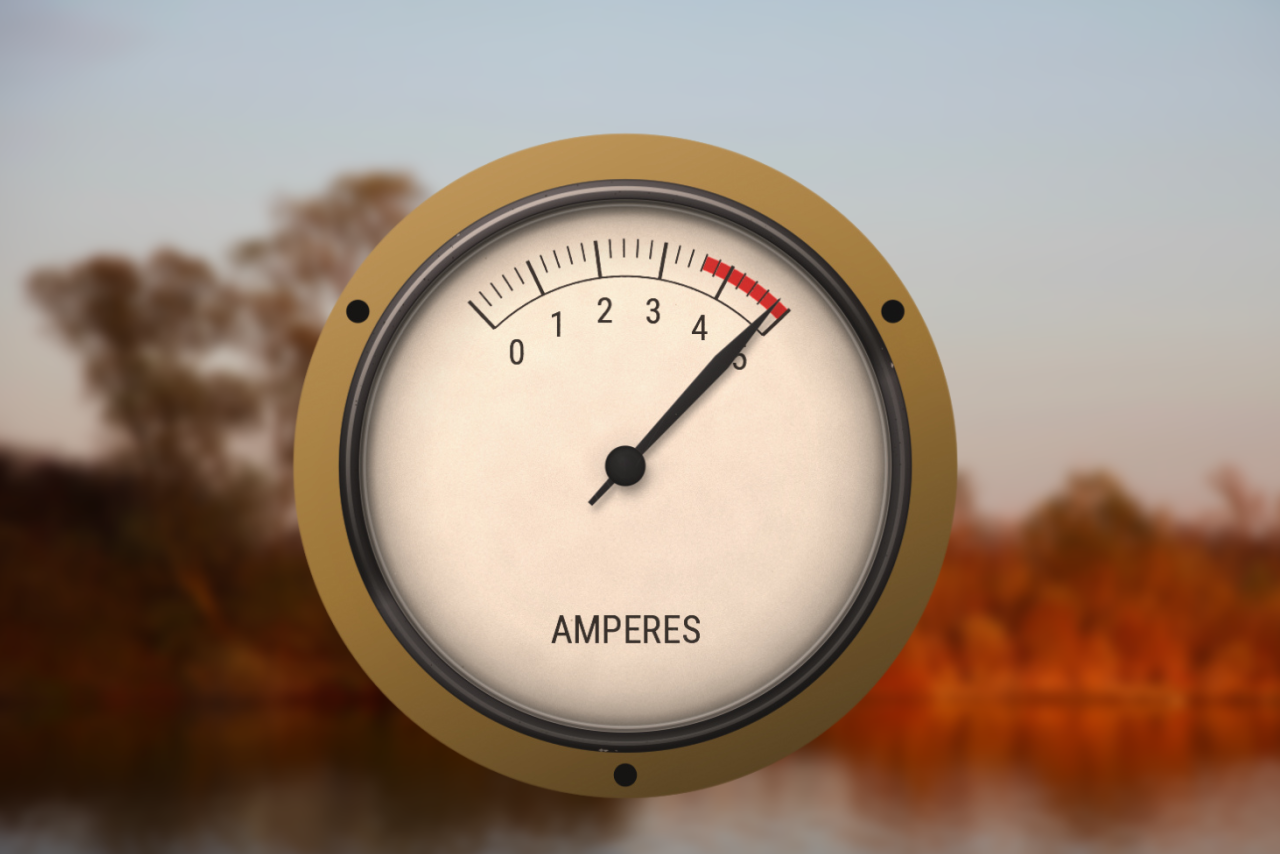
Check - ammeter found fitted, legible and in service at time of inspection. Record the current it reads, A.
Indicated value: 4.8 A
